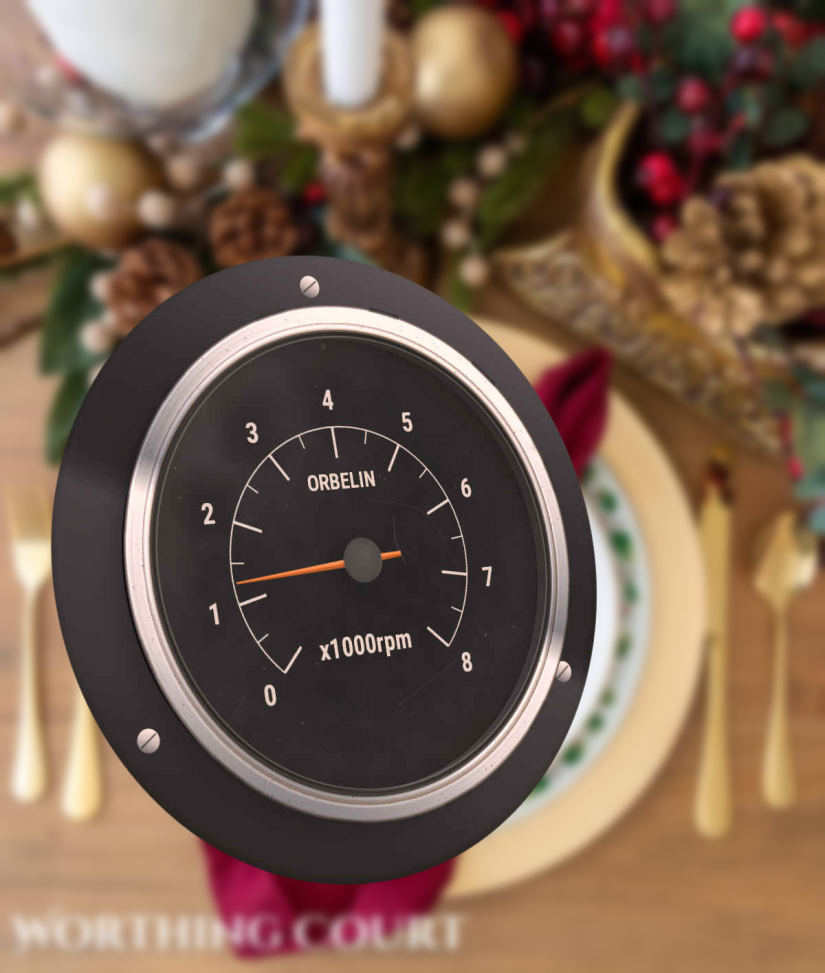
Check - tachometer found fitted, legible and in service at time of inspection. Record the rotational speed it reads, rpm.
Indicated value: 1250 rpm
